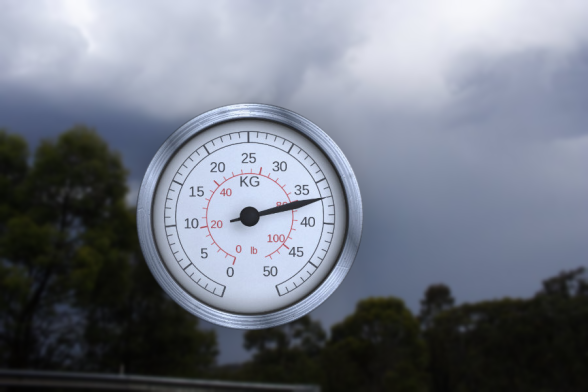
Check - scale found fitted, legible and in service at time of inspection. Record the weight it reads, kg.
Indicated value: 37 kg
